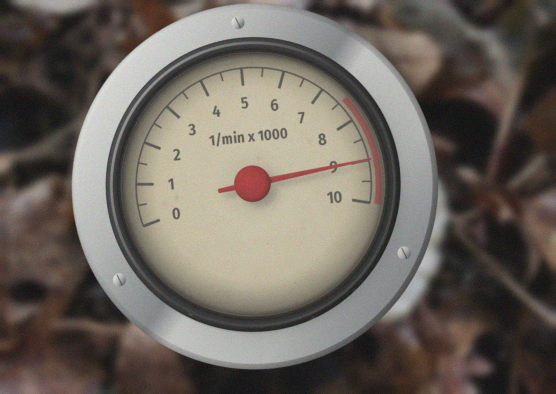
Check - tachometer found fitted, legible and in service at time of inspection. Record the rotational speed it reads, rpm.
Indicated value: 9000 rpm
